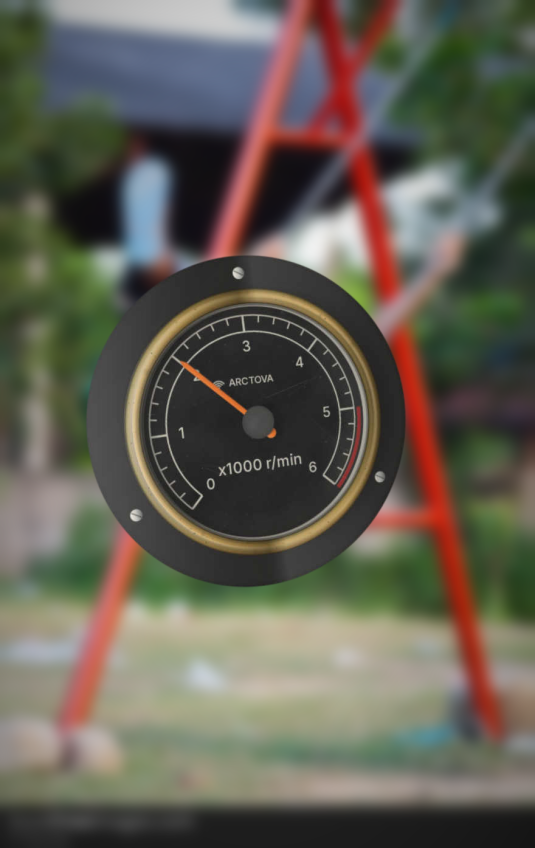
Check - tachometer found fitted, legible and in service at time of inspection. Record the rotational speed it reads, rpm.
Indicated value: 2000 rpm
